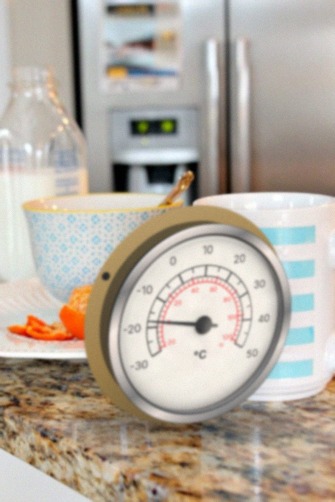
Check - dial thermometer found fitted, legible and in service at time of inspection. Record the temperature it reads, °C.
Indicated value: -17.5 °C
